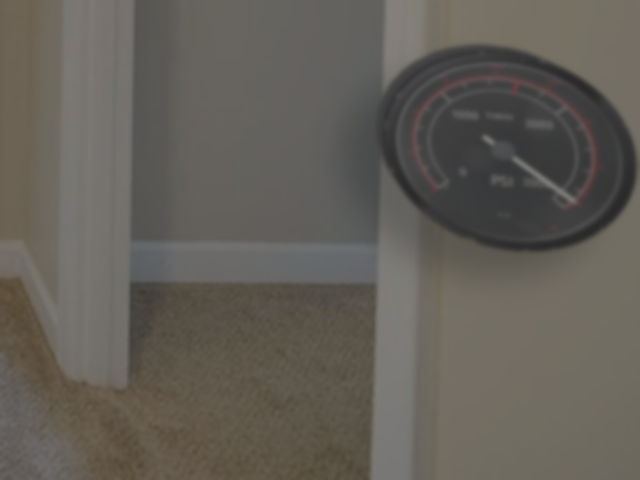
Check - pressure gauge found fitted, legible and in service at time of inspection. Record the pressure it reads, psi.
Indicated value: 2900 psi
